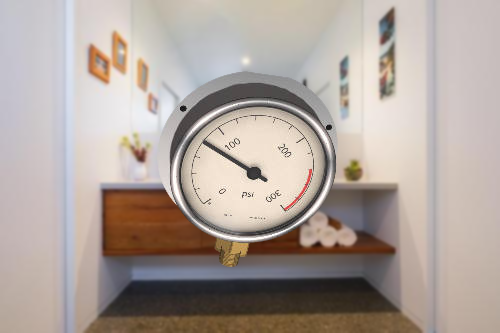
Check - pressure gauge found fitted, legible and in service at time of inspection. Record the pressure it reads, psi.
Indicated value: 80 psi
